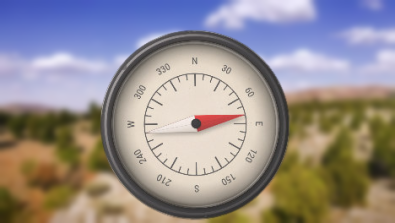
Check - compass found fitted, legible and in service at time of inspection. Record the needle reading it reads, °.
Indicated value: 80 °
